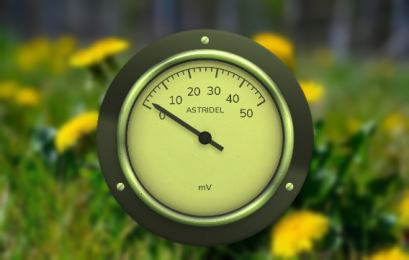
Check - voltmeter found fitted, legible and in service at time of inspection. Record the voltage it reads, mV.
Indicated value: 2 mV
